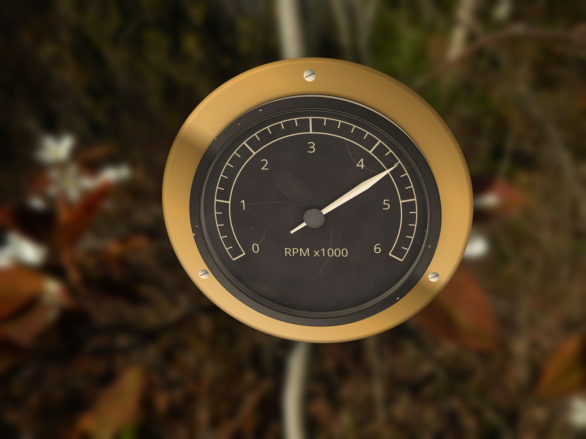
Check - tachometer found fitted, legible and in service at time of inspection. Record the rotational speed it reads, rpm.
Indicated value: 4400 rpm
